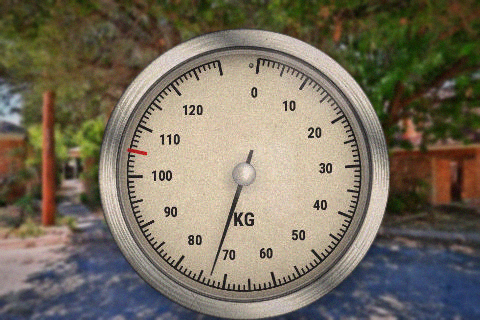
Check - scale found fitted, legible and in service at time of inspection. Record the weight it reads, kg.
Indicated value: 73 kg
